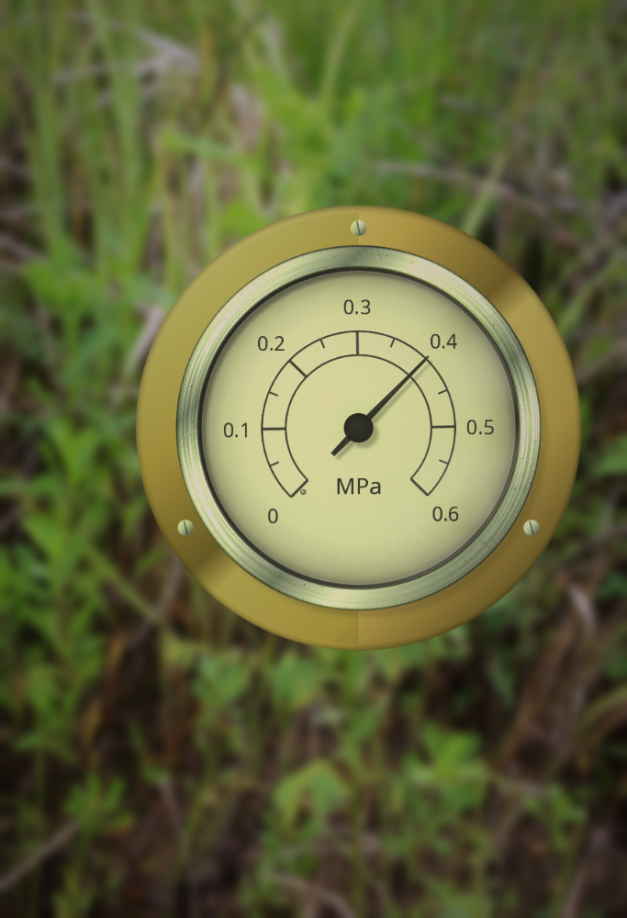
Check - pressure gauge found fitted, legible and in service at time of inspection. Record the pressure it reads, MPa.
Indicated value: 0.4 MPa
